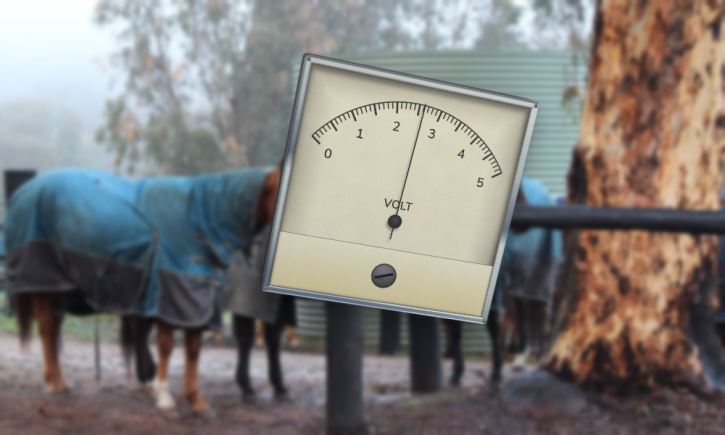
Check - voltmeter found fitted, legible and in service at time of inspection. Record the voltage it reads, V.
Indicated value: 2.6 V
